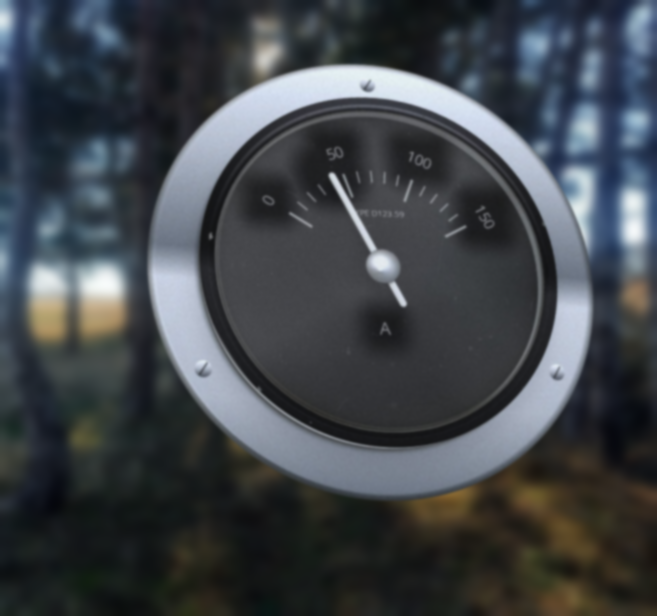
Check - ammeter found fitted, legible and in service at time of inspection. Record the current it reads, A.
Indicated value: 40 A
